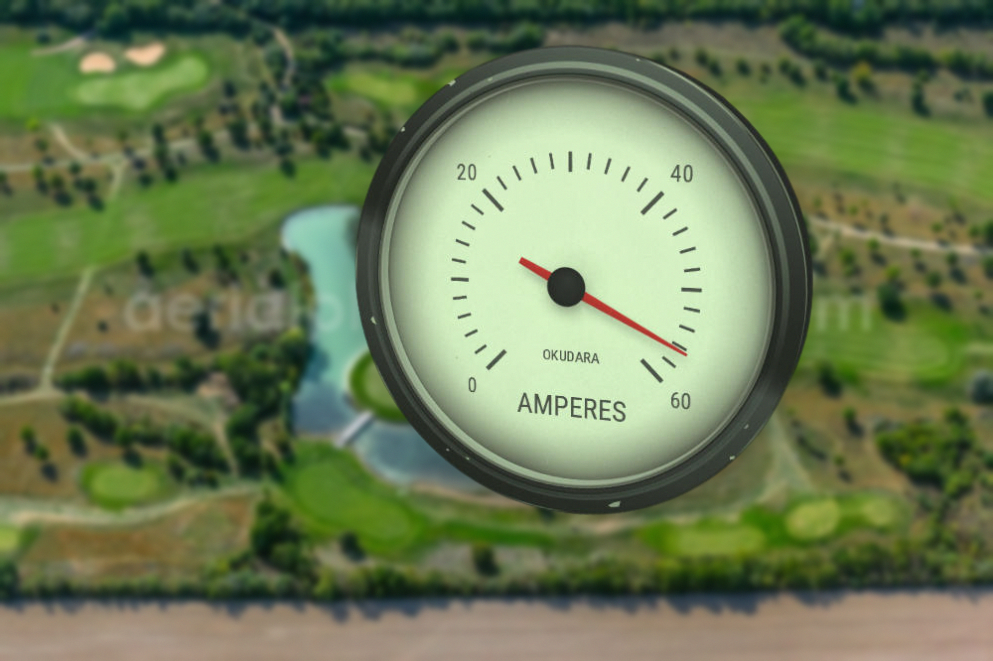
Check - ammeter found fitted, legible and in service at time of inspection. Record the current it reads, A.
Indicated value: 56 A
